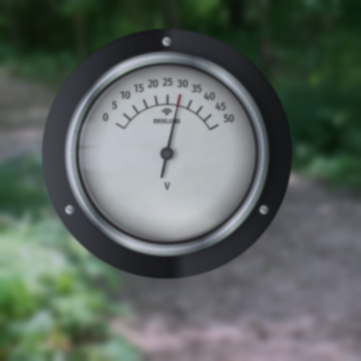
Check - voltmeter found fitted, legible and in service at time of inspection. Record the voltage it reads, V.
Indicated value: 30 V
